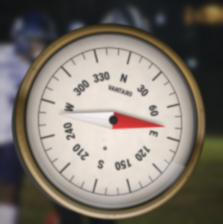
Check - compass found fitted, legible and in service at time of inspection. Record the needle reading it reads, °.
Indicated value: 80 °
